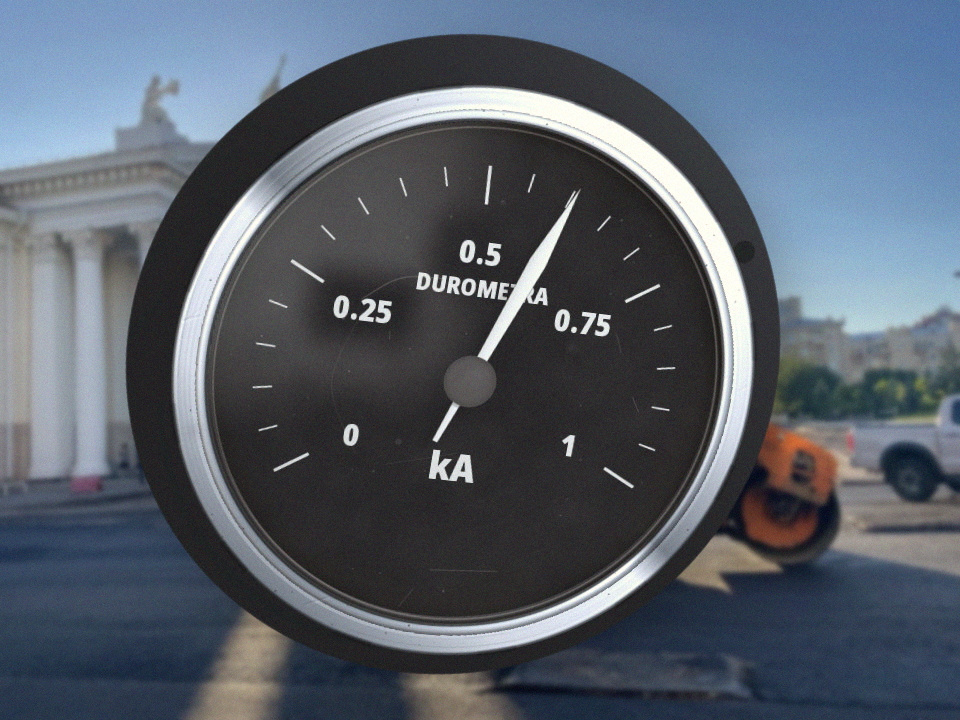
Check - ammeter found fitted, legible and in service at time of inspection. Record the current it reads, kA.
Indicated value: 0.6 kA
